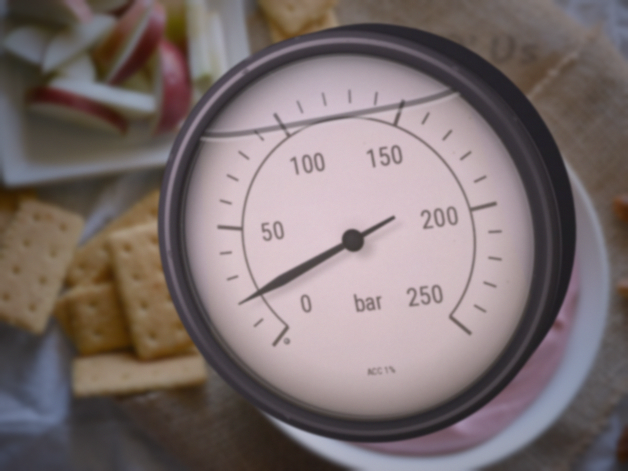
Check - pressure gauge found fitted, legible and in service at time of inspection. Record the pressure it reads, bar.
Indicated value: 20 bar
